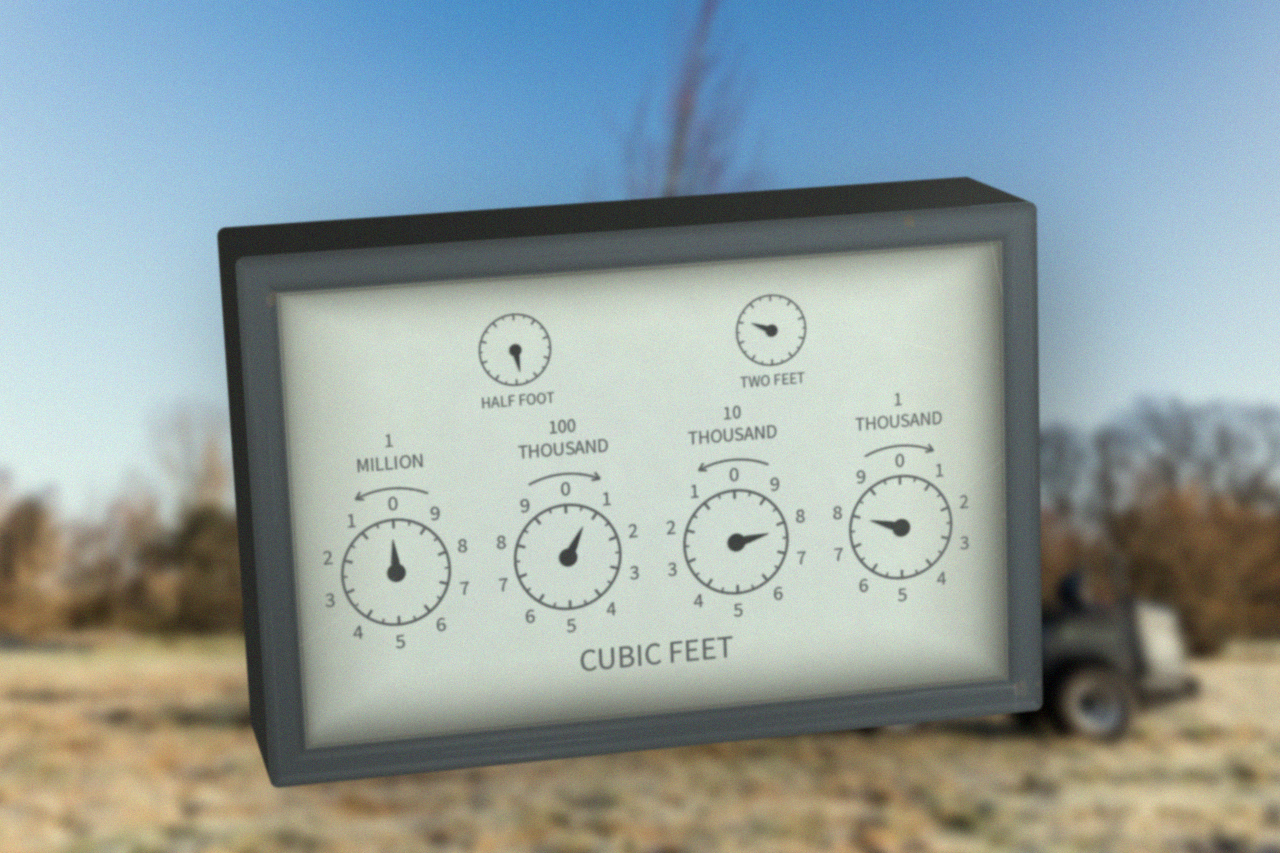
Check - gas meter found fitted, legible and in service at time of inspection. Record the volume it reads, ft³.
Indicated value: 7800 ft³
